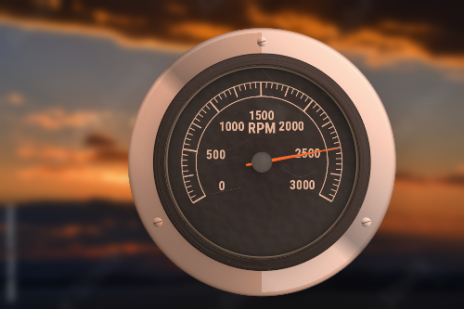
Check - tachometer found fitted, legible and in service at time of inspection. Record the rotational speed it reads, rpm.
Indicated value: 2500 rpm
